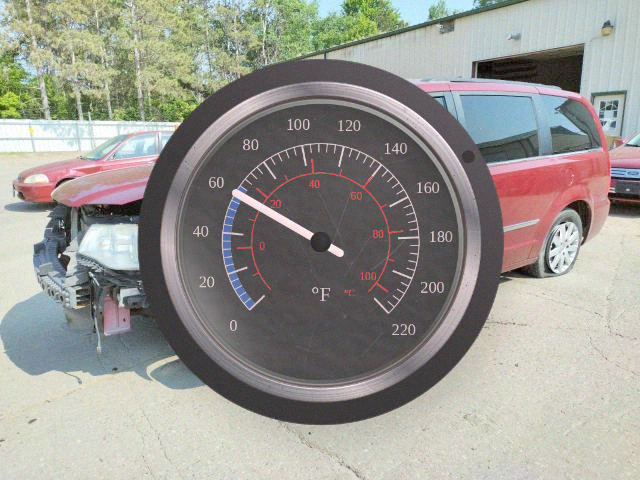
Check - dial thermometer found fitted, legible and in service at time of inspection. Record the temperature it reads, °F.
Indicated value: 60 °F
